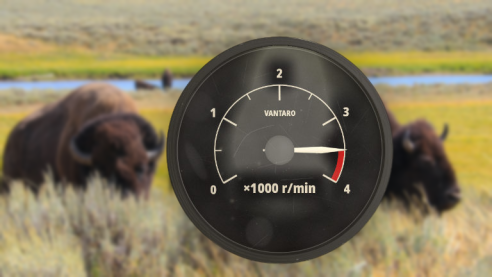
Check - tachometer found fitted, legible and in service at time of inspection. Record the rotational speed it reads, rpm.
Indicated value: 3500 rpm
